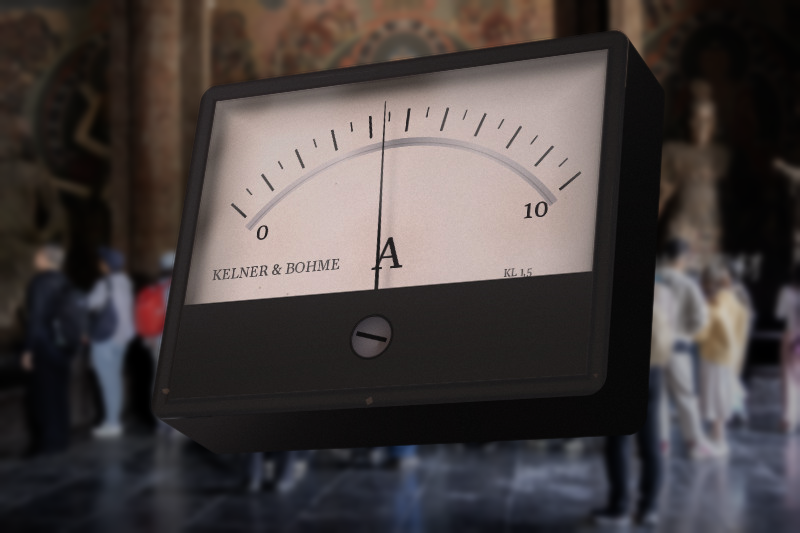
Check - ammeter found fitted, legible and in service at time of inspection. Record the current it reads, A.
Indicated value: 4.5 A
